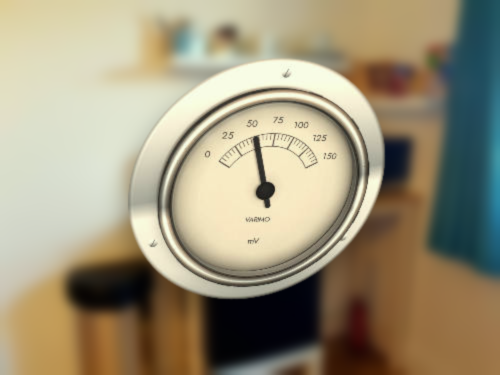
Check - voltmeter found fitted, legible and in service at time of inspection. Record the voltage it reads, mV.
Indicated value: 50 mV
